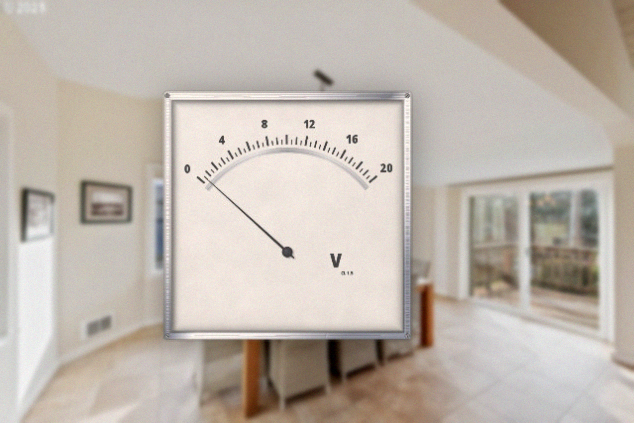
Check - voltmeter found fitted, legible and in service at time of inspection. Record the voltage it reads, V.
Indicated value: 0.5 V
